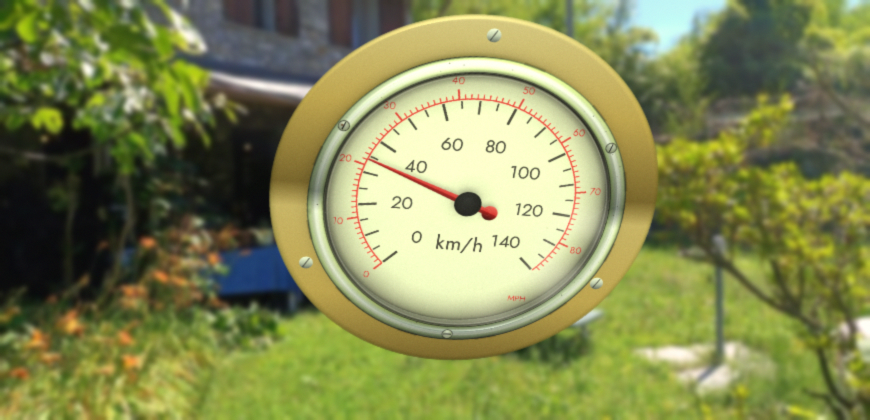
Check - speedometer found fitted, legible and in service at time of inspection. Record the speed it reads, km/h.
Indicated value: 35 km/h
